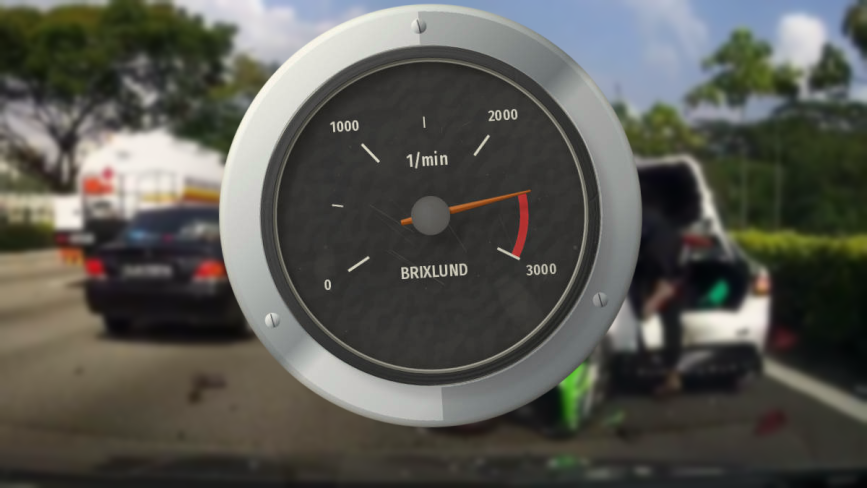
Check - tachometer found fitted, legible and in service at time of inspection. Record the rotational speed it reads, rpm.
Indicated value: 2500 rpm
